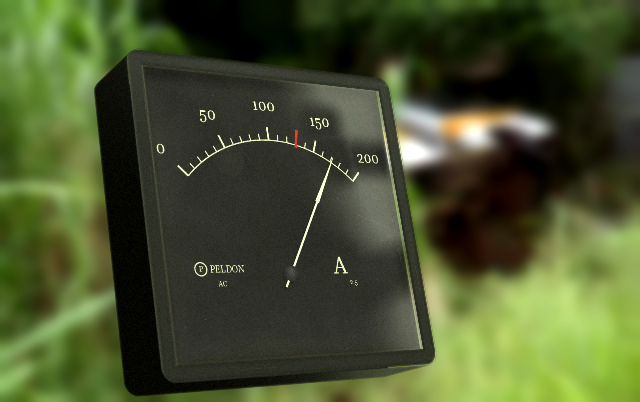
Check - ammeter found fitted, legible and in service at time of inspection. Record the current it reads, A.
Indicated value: 170 A
